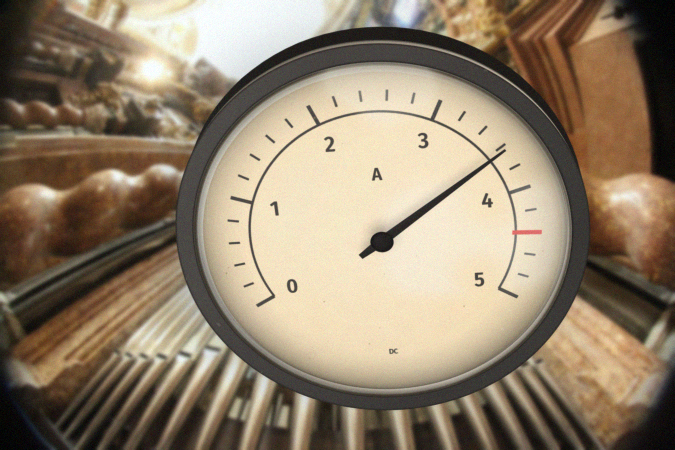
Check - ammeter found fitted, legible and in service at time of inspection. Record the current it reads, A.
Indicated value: 3.6 A
